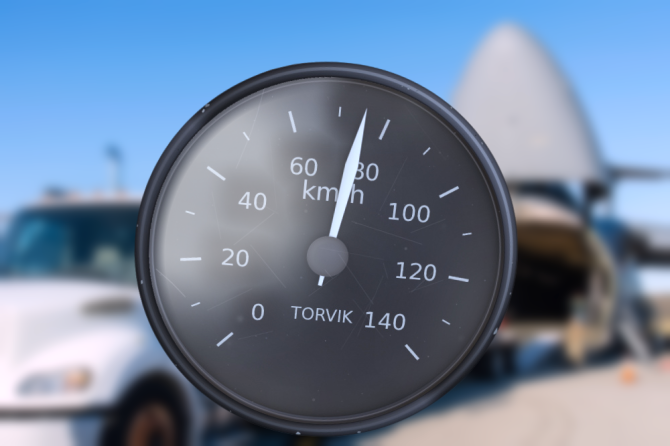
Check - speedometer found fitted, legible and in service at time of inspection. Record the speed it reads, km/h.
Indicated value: 75 km/h
